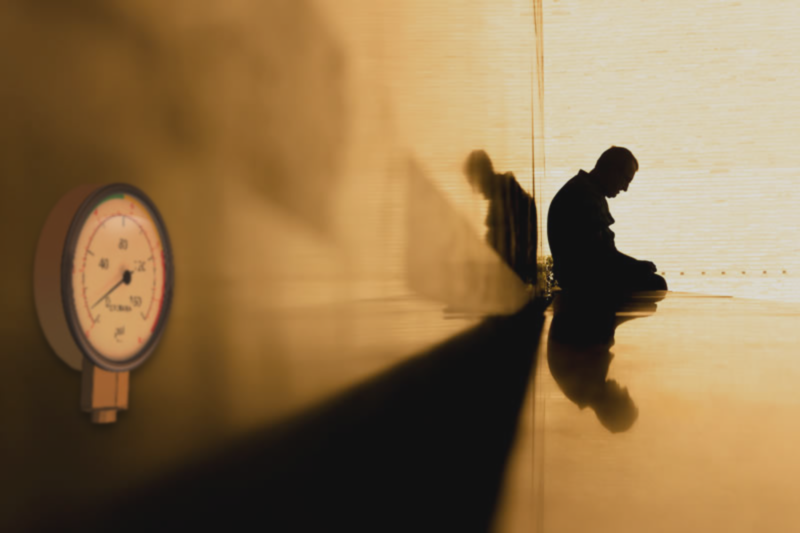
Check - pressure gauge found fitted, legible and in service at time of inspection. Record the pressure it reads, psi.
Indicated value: 10 psi
